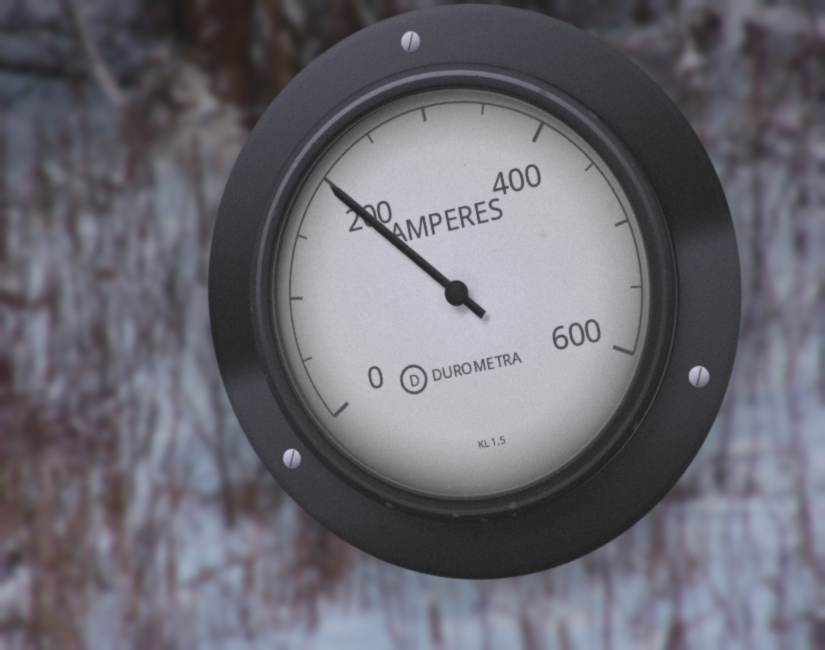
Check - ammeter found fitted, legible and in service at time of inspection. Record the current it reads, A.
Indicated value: 200 A
